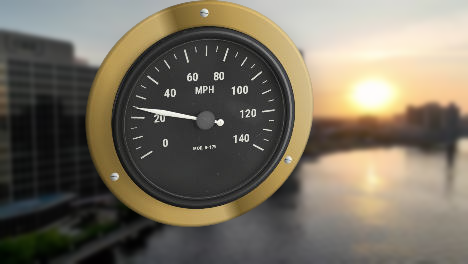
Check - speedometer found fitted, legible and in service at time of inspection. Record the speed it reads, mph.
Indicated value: 25 mph
